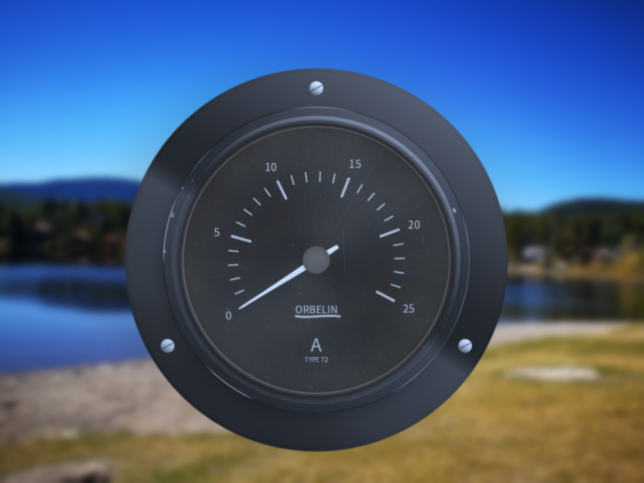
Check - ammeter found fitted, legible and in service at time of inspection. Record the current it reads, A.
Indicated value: 0 A
